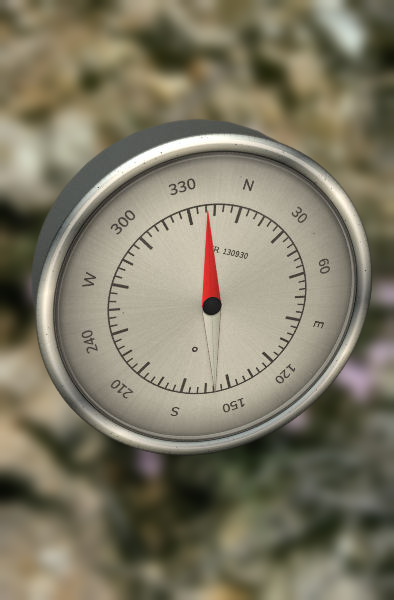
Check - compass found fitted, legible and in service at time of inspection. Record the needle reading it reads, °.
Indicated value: 340 °
